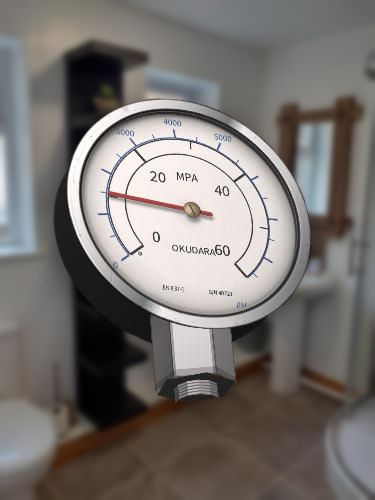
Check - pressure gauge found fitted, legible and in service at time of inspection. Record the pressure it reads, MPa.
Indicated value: 10 MPa
